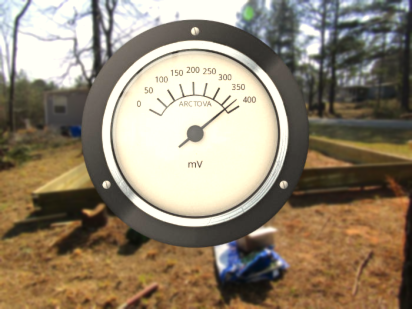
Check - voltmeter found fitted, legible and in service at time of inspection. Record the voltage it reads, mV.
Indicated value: 375 mV
